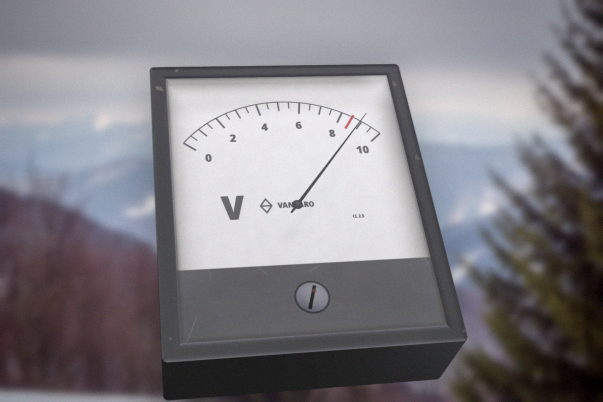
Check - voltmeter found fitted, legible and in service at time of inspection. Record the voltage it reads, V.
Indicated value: 9 V
